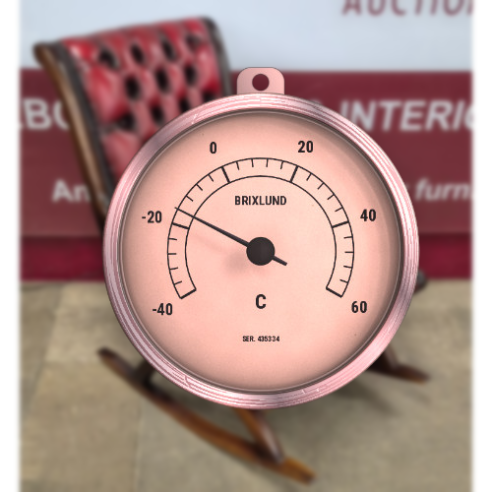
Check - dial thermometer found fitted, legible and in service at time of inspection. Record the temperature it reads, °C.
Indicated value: -16 °C
